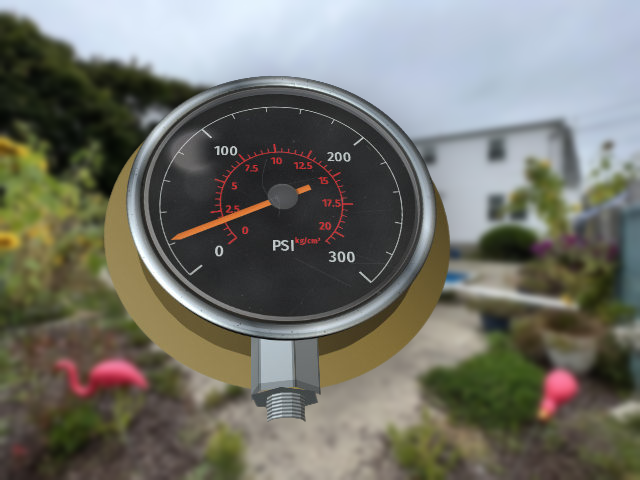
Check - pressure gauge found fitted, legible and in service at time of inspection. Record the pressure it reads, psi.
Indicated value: 20 psi
